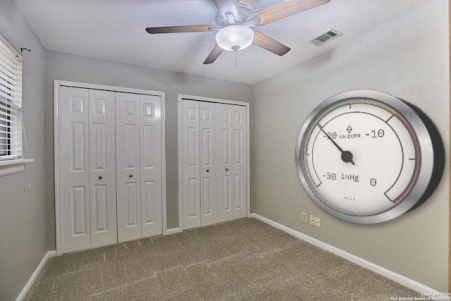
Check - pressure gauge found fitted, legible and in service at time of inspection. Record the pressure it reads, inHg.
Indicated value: -20 inHg
